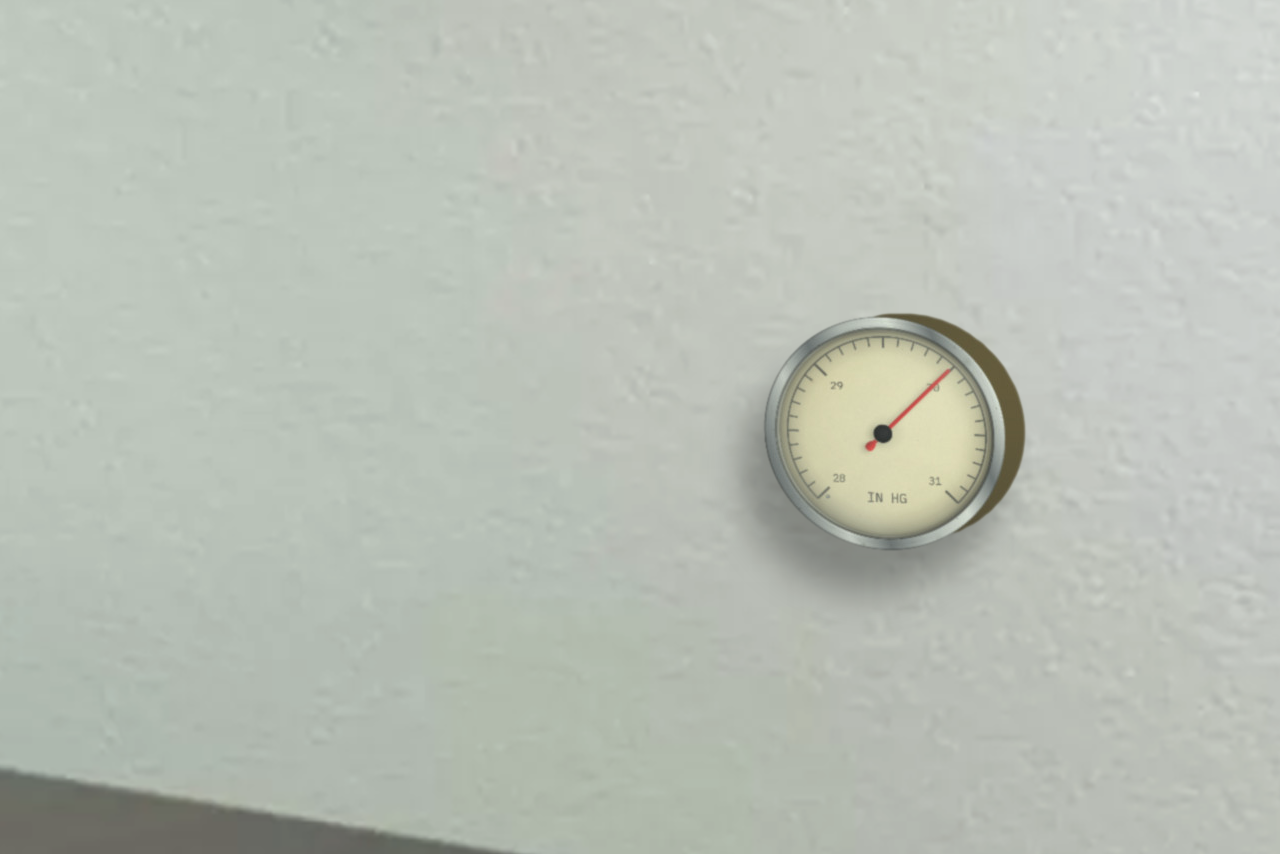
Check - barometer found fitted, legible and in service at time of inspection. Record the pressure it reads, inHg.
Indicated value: 30 inHg
